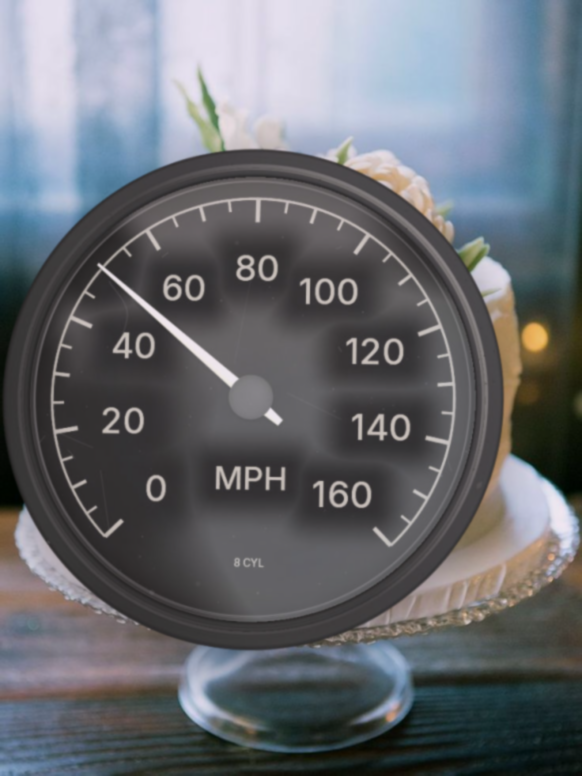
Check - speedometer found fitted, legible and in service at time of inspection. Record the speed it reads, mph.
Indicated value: 50 mph
